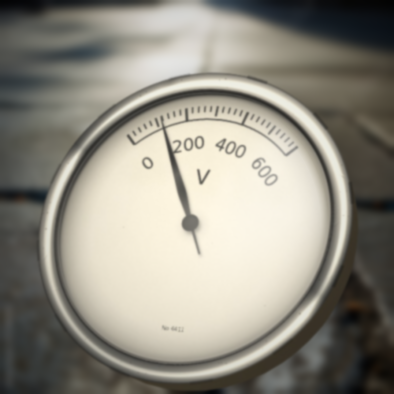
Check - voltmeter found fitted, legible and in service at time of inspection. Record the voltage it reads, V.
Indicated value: 120 V
